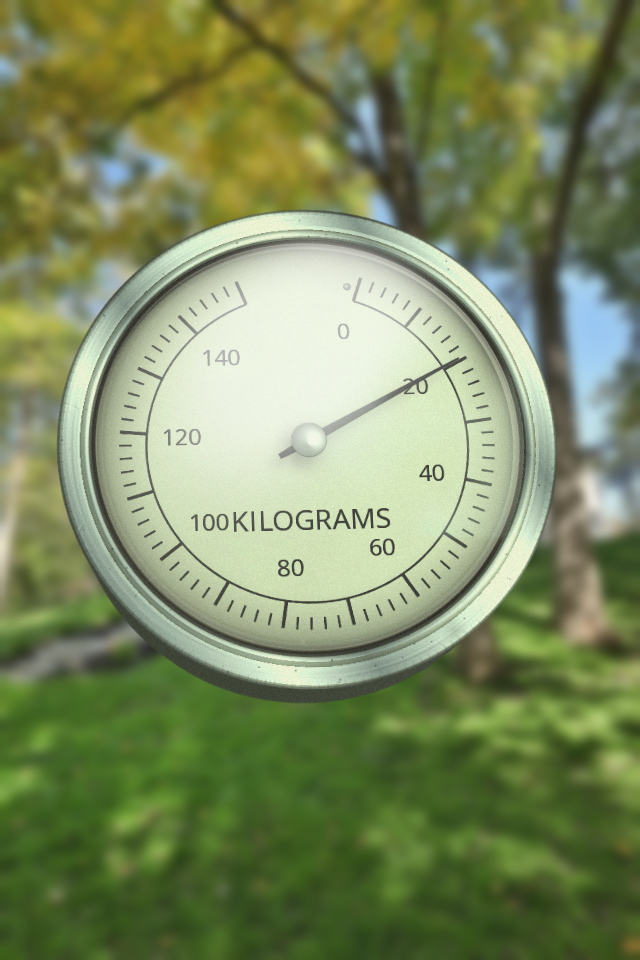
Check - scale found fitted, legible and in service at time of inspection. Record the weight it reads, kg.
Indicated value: 20 kg
